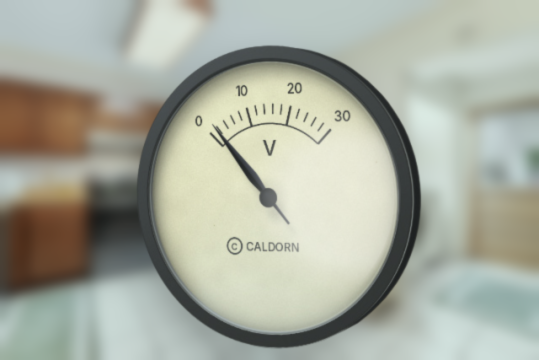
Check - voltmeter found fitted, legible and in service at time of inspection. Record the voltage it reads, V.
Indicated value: 2 V
